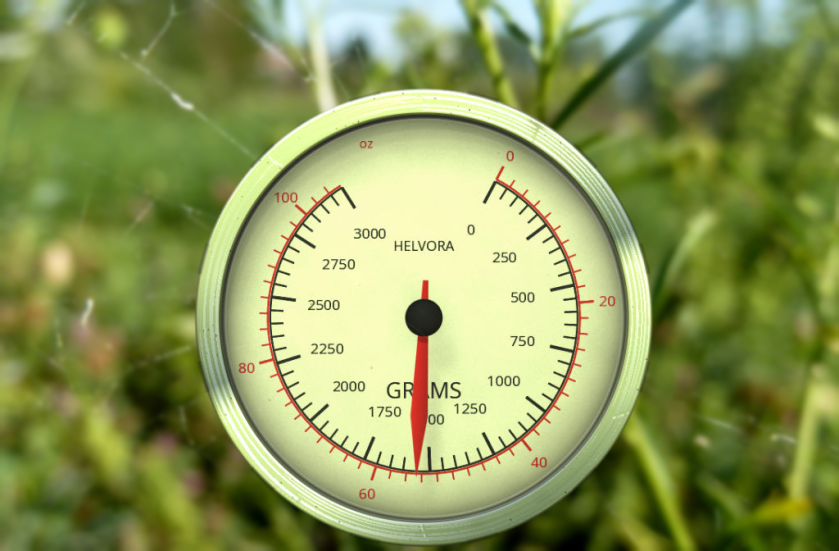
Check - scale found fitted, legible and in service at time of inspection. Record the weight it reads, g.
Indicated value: 1550 g
